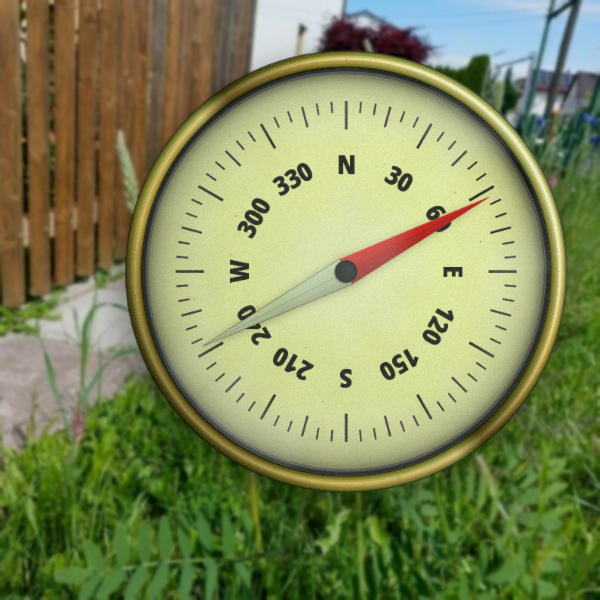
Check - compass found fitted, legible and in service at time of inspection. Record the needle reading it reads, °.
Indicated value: 62.5 °
